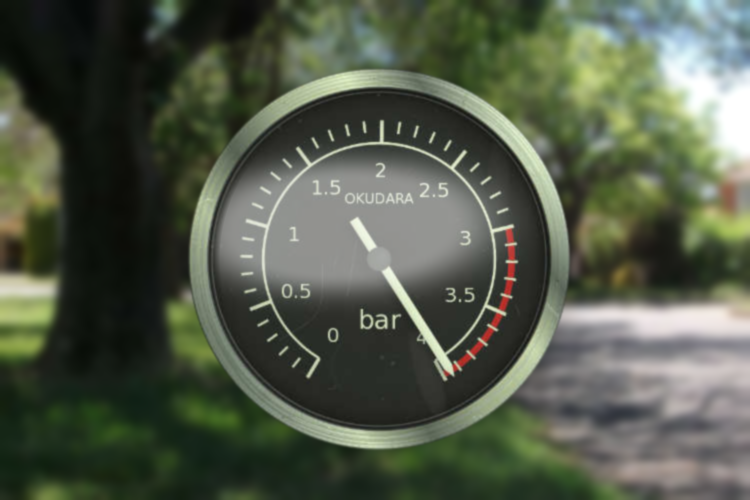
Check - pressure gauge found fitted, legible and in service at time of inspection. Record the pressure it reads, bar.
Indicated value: 3.95 bar
